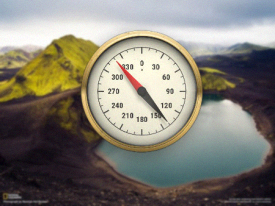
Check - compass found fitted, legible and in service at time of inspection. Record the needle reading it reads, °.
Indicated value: 320 °
